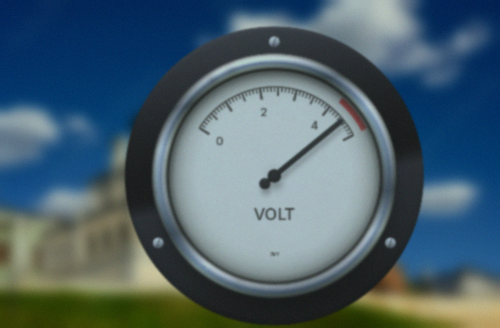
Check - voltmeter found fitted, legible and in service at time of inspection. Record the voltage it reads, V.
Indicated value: 4.5 V
